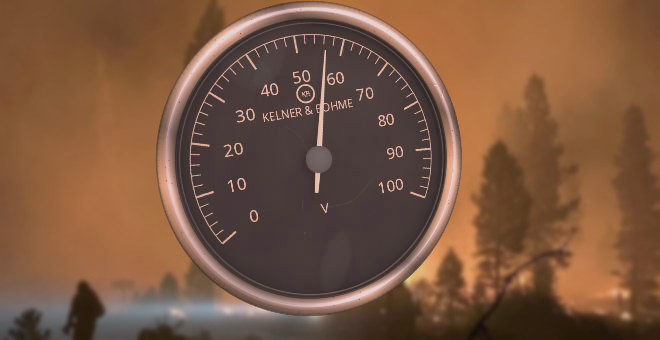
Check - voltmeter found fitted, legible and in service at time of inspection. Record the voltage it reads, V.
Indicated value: 56 V
